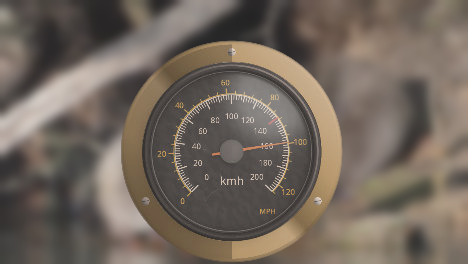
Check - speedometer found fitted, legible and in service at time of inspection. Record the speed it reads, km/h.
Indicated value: 160 km/h
